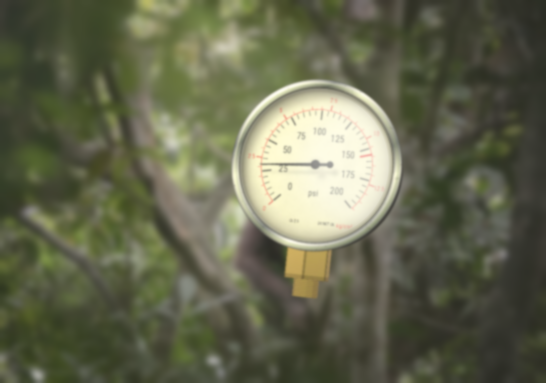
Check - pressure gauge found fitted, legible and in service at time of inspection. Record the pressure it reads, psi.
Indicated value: 30 psi
